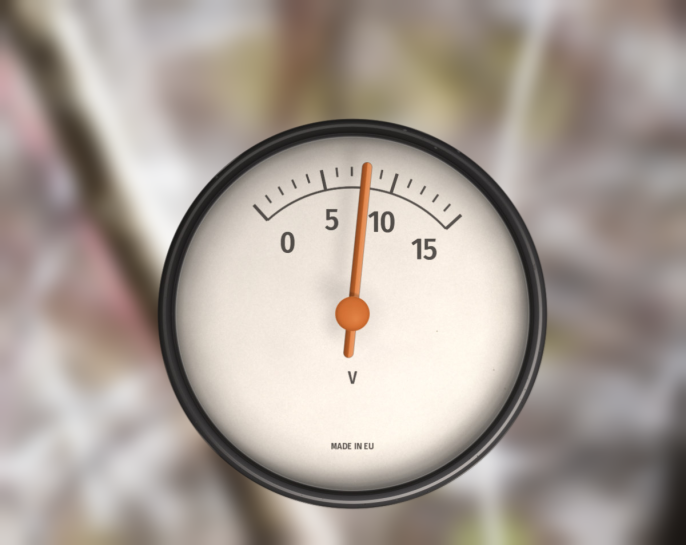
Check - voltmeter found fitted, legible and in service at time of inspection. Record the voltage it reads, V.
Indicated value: 8 V
